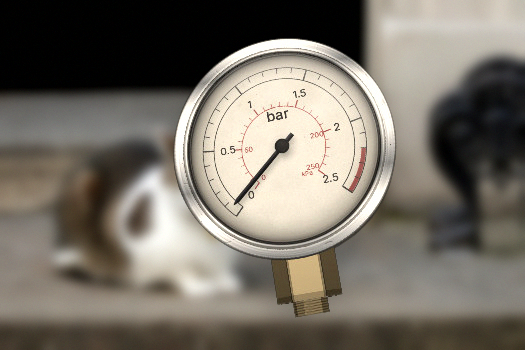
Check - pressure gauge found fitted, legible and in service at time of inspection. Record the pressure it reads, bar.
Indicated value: 0.05 bar
